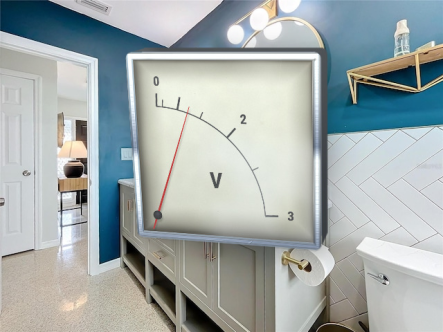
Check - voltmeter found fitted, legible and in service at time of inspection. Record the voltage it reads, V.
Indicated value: 1.25 V
